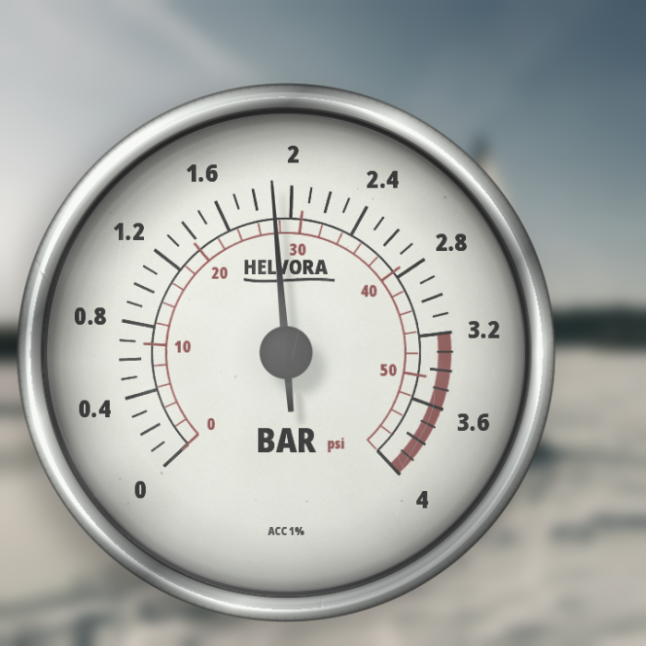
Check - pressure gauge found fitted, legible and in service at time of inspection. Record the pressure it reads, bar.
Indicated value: 1.9 bar
